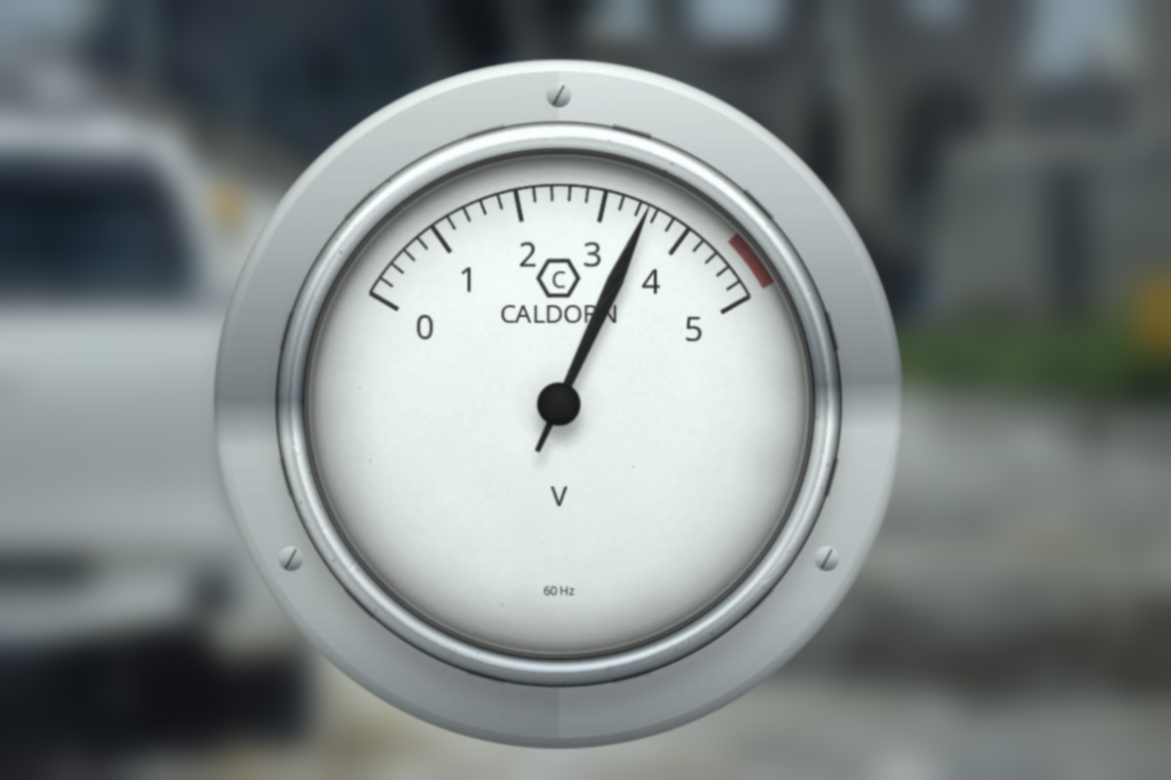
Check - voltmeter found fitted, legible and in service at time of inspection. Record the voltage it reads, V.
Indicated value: 3.5 V
